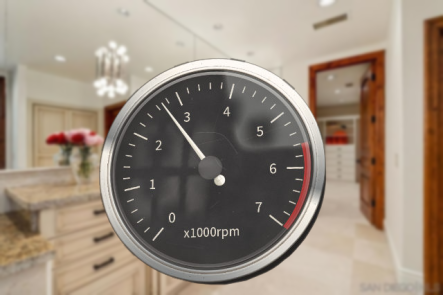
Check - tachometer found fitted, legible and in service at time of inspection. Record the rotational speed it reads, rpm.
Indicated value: 2700 rpm
